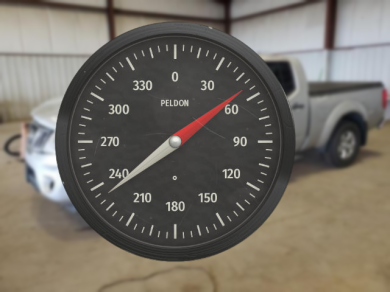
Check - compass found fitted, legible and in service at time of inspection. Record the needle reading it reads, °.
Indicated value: 52.5 °
